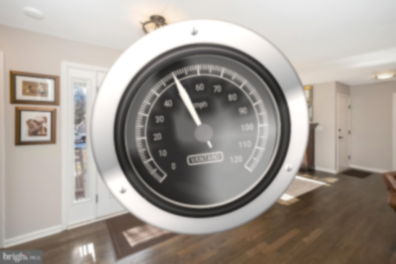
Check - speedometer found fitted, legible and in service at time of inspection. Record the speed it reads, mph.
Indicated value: 50 mph
